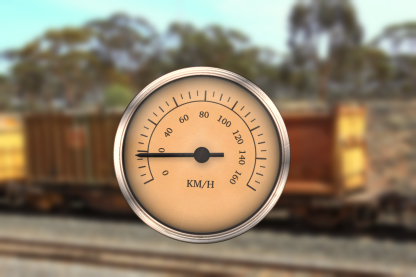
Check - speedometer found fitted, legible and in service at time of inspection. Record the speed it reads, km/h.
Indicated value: 17.5 km/h
